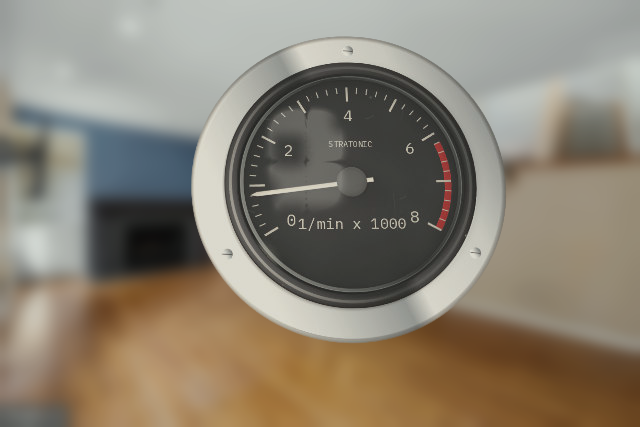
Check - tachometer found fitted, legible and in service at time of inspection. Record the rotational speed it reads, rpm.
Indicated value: 800 rpm
